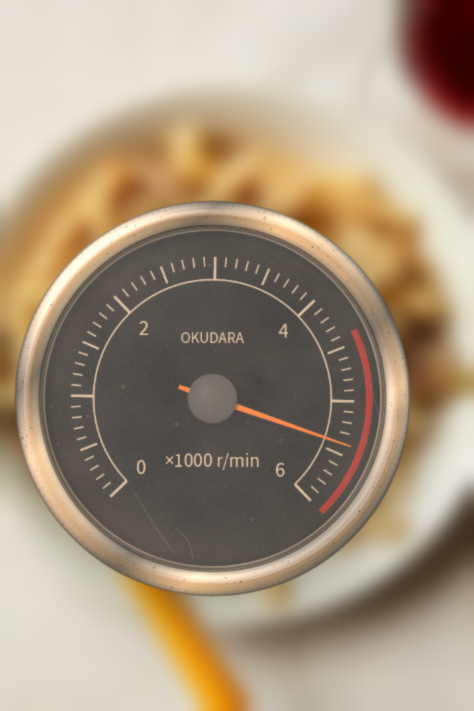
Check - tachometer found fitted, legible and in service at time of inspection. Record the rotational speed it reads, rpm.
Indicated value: 5400 rpm
